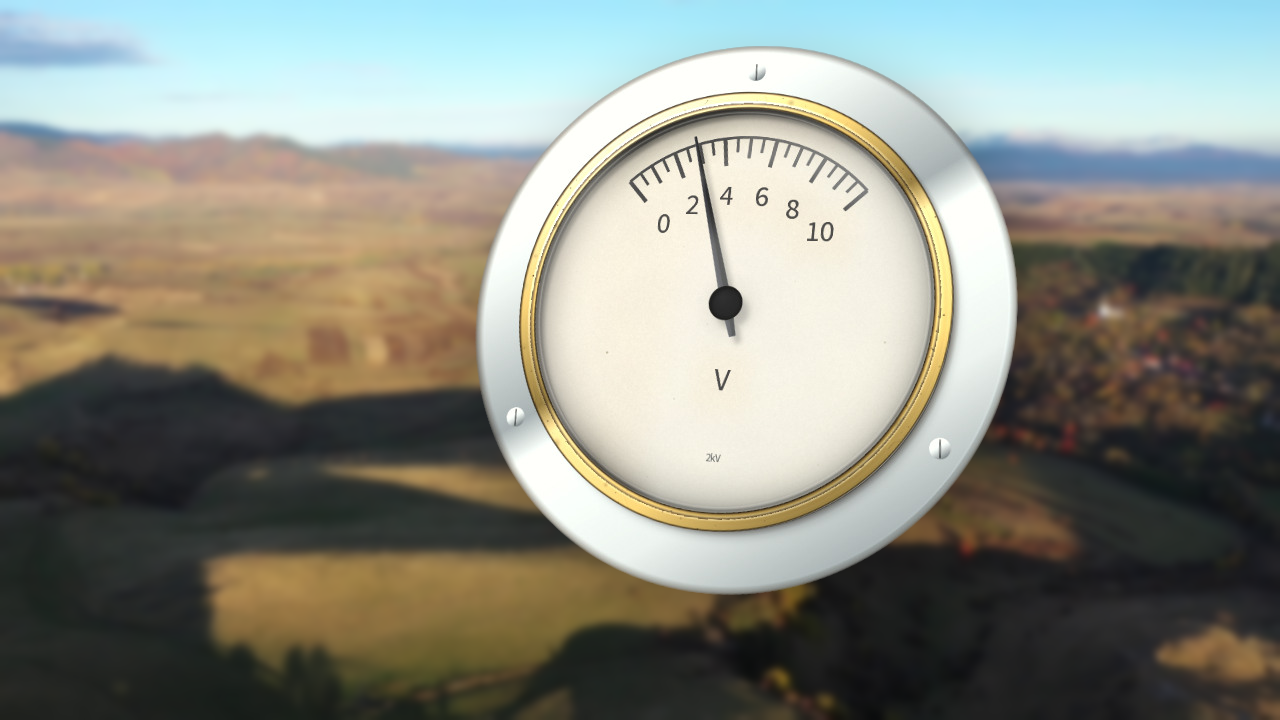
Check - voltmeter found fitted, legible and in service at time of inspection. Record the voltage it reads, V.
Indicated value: 3 V
